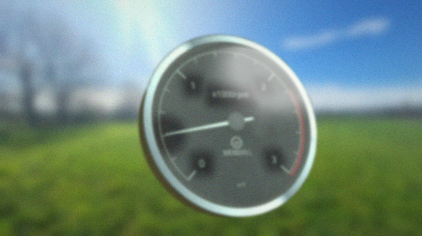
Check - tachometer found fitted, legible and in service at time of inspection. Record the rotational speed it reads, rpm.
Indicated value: 400 rpm
